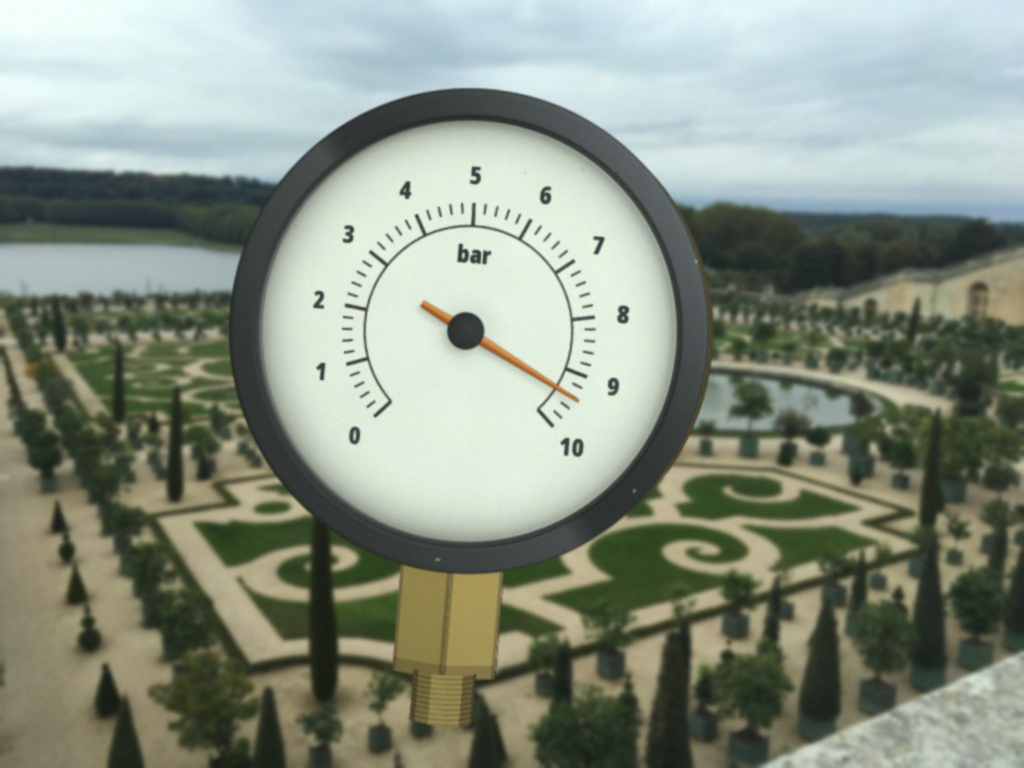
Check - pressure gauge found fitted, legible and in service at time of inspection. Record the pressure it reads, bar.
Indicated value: 9.4 bar
